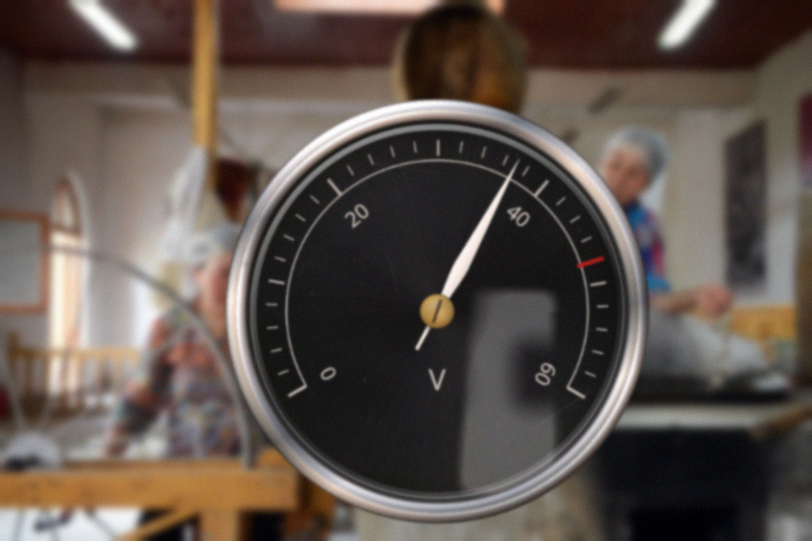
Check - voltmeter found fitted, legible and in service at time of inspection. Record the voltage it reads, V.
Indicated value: 37 V
